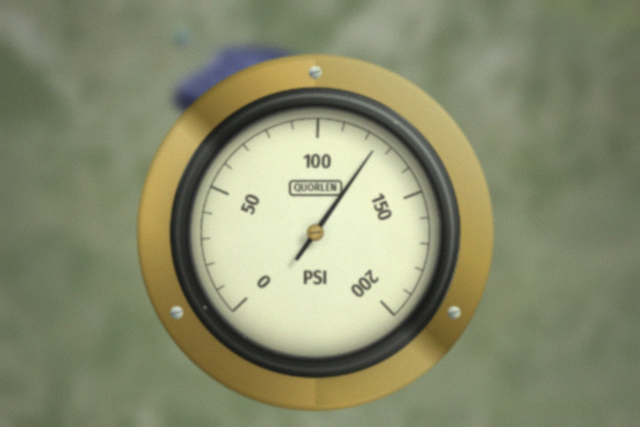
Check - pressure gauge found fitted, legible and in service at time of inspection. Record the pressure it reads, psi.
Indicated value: 125 psi
